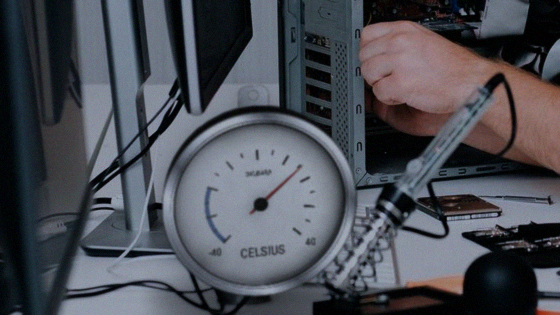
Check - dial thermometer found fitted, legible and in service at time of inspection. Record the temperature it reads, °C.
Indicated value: 15 °C
